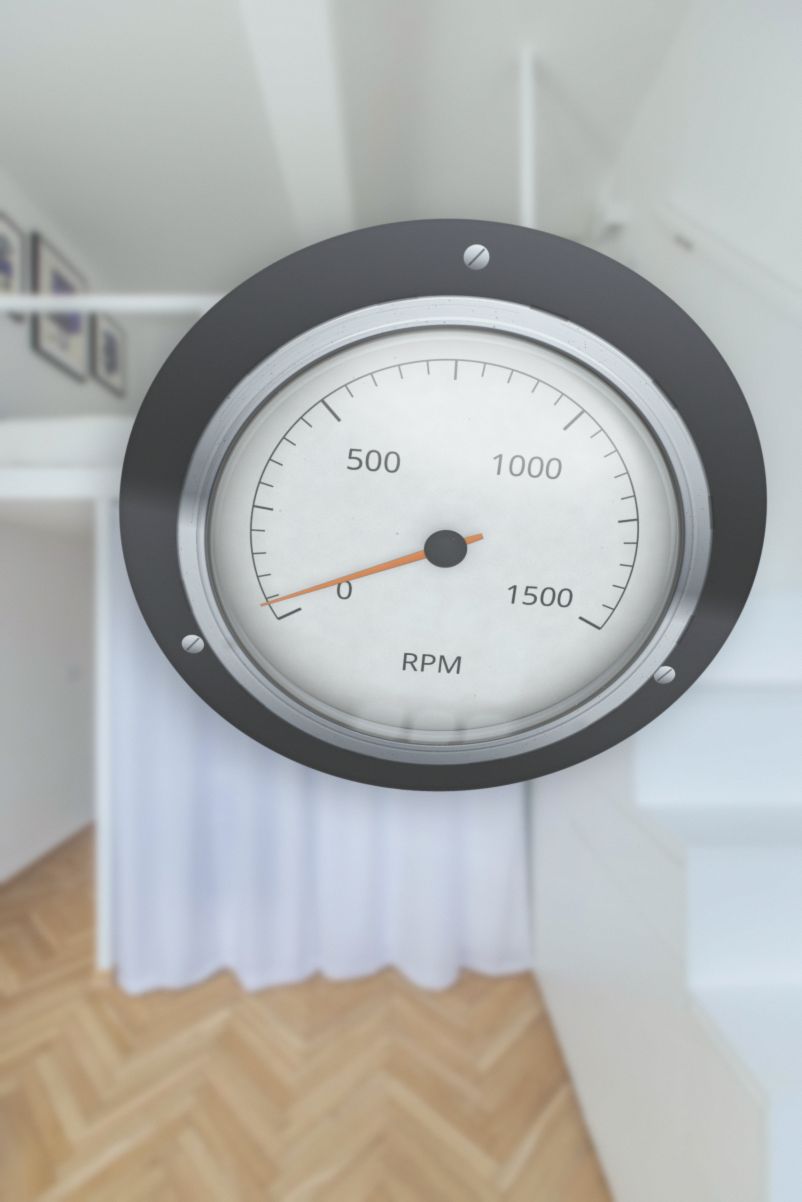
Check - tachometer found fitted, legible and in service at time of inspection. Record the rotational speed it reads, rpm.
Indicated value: 50 rpm
